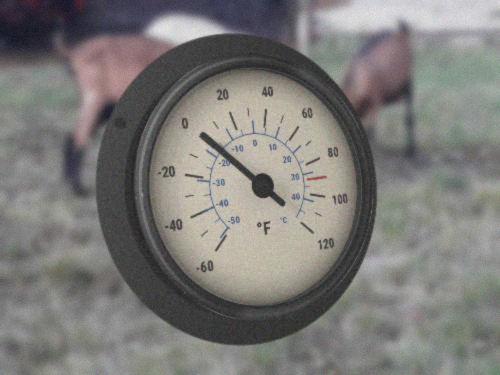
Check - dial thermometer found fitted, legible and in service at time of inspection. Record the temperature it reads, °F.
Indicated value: 0 °F
